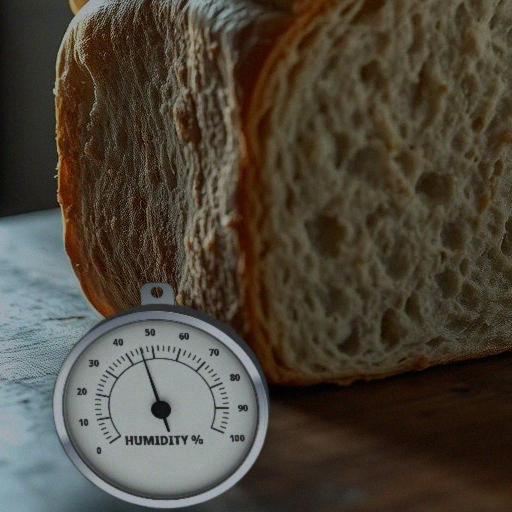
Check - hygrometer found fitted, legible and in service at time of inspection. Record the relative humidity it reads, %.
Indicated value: 46 %
